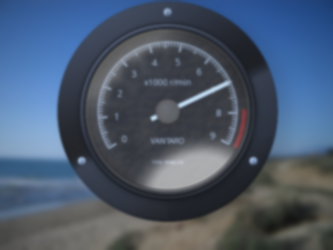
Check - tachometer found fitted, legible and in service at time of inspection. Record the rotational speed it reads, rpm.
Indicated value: 7000 rpm
